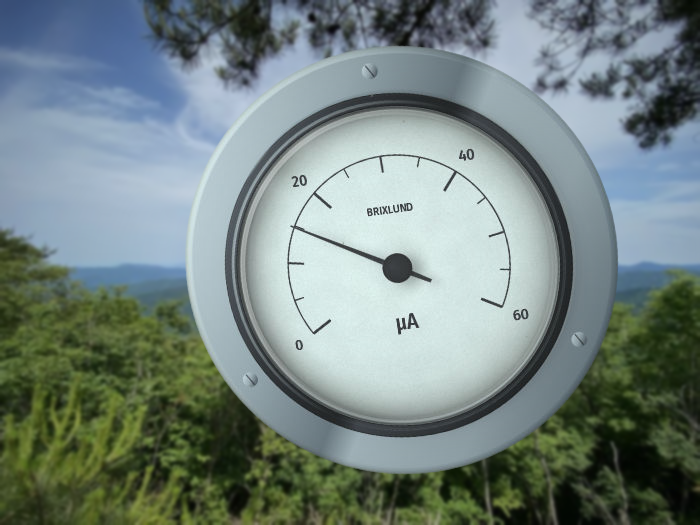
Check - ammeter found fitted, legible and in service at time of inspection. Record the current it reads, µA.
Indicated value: 15 µA
